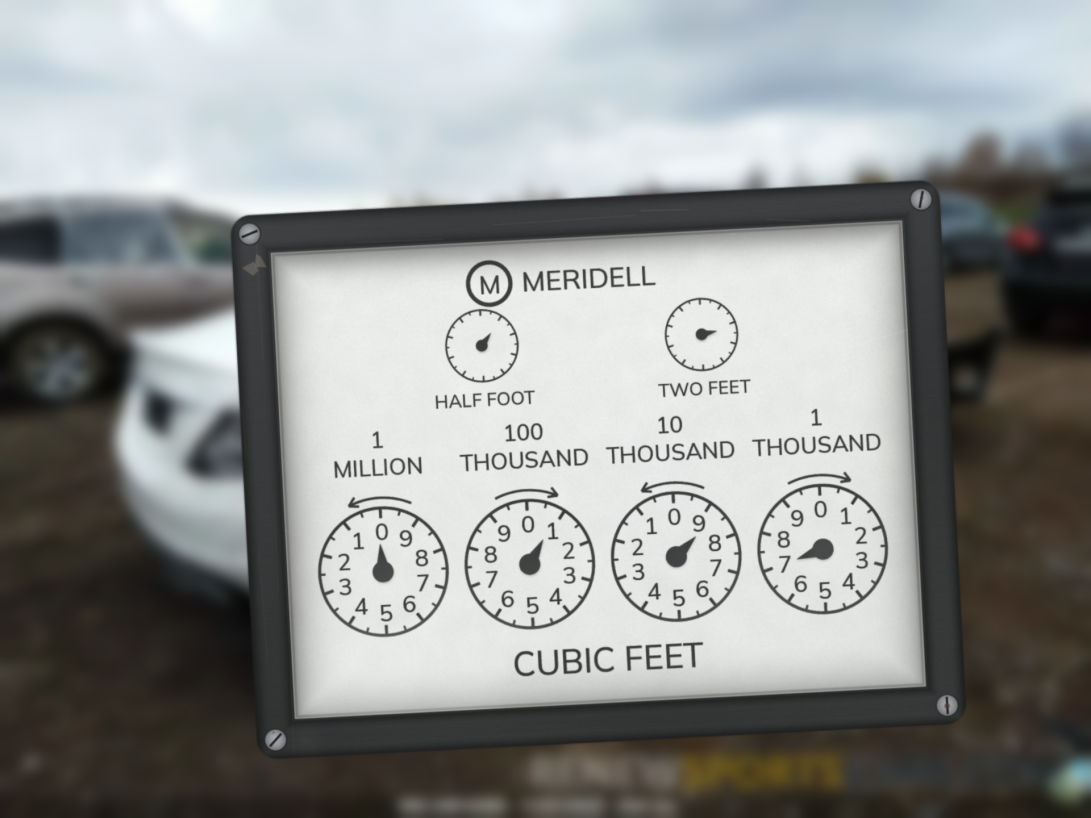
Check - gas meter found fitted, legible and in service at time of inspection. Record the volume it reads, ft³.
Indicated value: 8700 ft³
